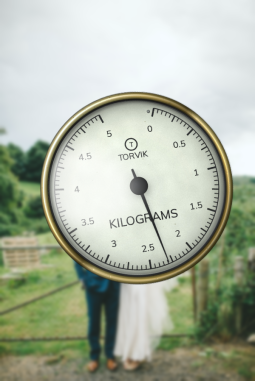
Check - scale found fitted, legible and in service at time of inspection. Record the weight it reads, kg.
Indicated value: 2.3 kg
